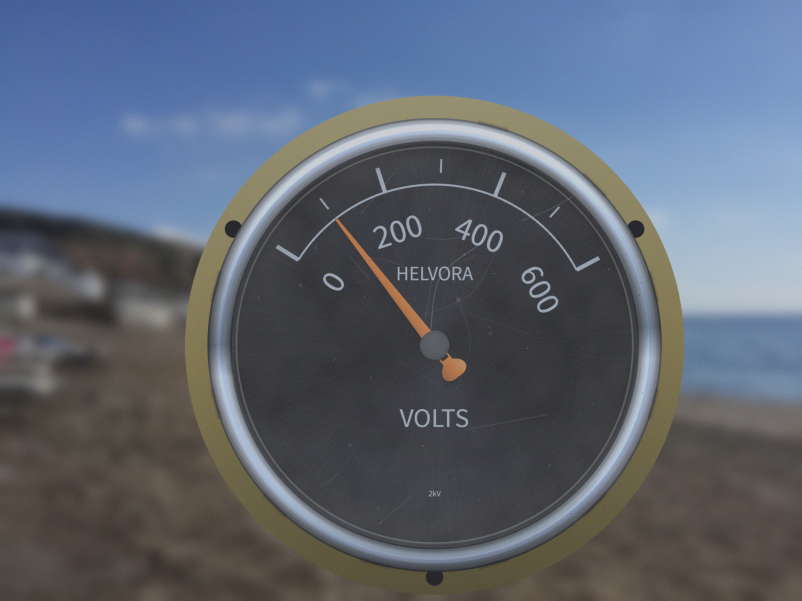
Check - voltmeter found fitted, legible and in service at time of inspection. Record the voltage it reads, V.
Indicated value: 100 V
